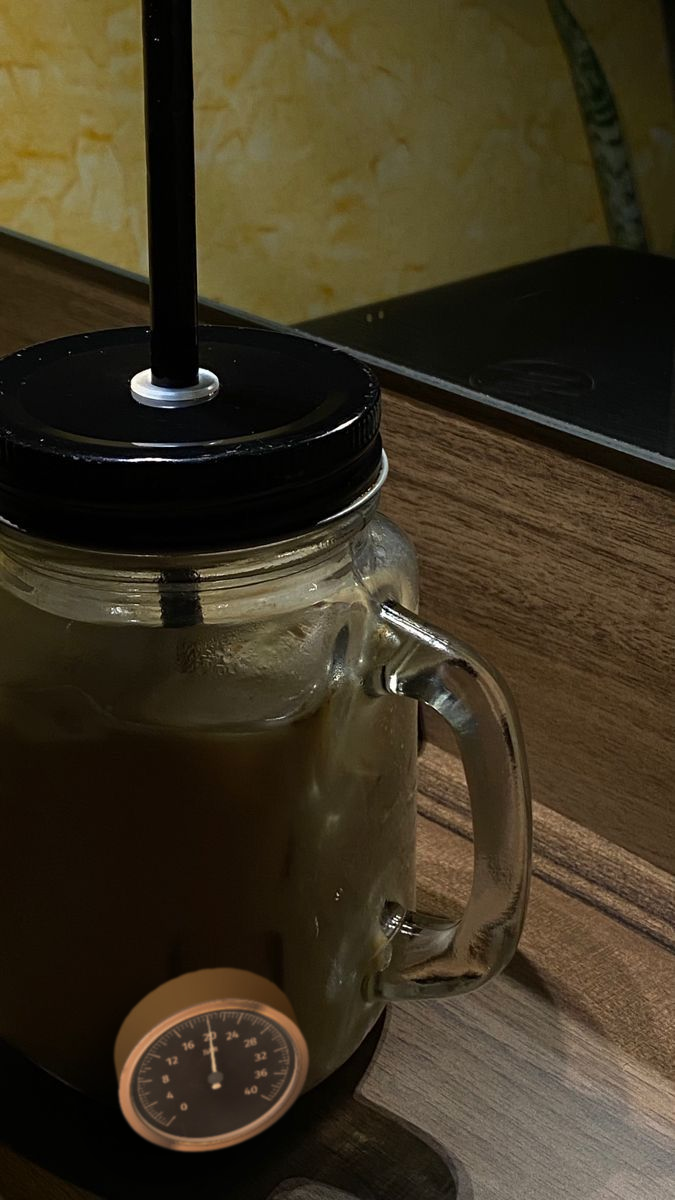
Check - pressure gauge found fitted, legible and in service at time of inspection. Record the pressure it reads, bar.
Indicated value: 20 bar
